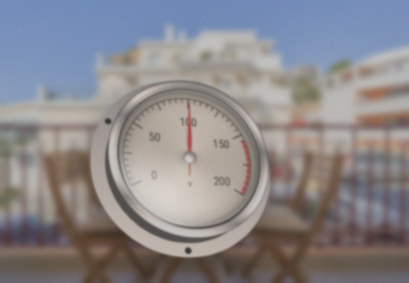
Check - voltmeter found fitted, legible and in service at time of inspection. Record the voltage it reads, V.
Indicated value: 100 V
